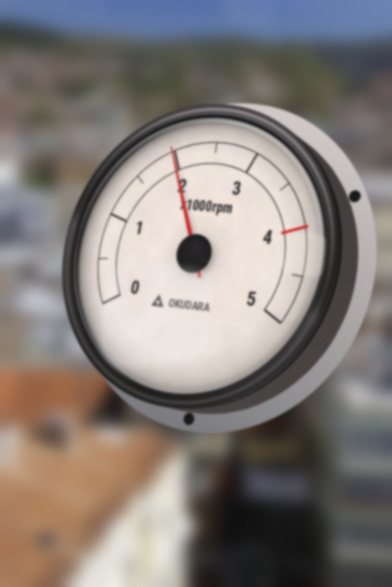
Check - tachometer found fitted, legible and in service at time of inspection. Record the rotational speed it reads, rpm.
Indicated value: 2000 rpm
